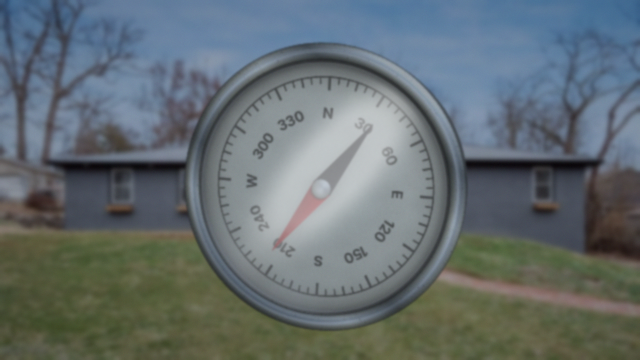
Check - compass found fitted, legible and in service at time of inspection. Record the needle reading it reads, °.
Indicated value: 215 °
